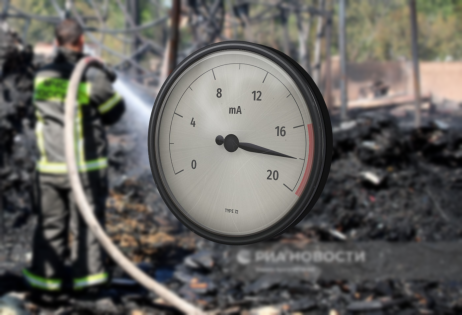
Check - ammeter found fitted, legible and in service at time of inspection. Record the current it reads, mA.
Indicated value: 18 mA
